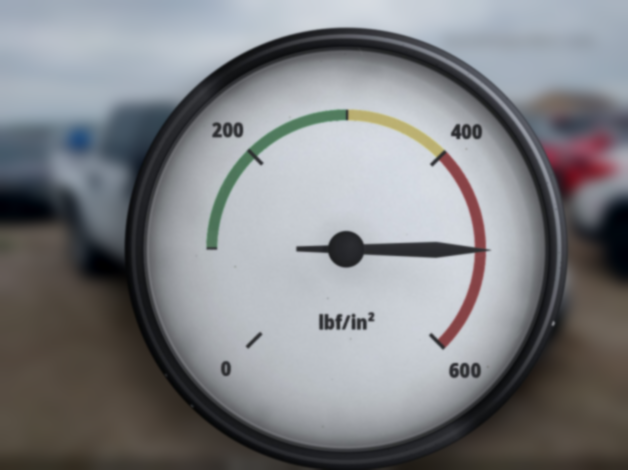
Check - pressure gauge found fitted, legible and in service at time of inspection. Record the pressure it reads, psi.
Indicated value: 500 psi
